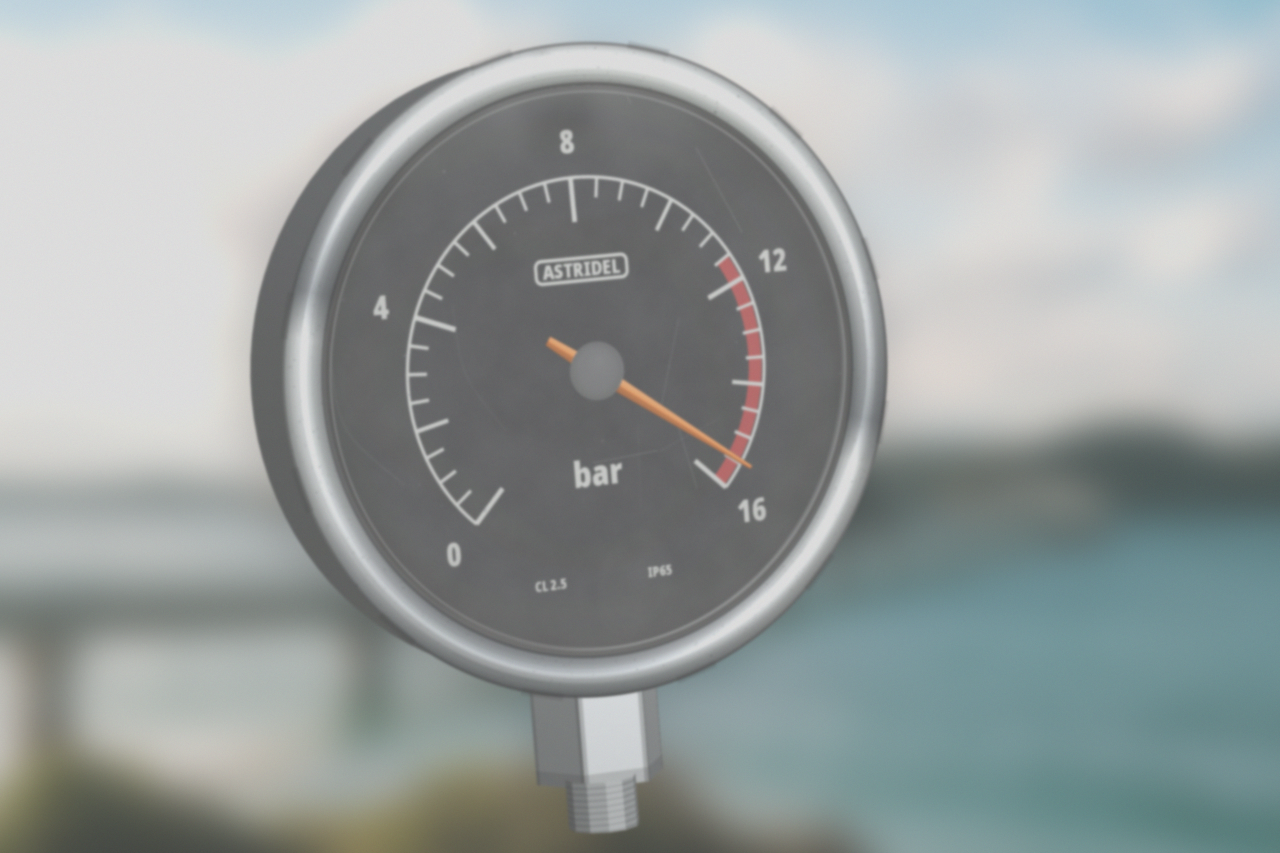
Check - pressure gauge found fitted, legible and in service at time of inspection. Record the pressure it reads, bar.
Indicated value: 15.5 bar
